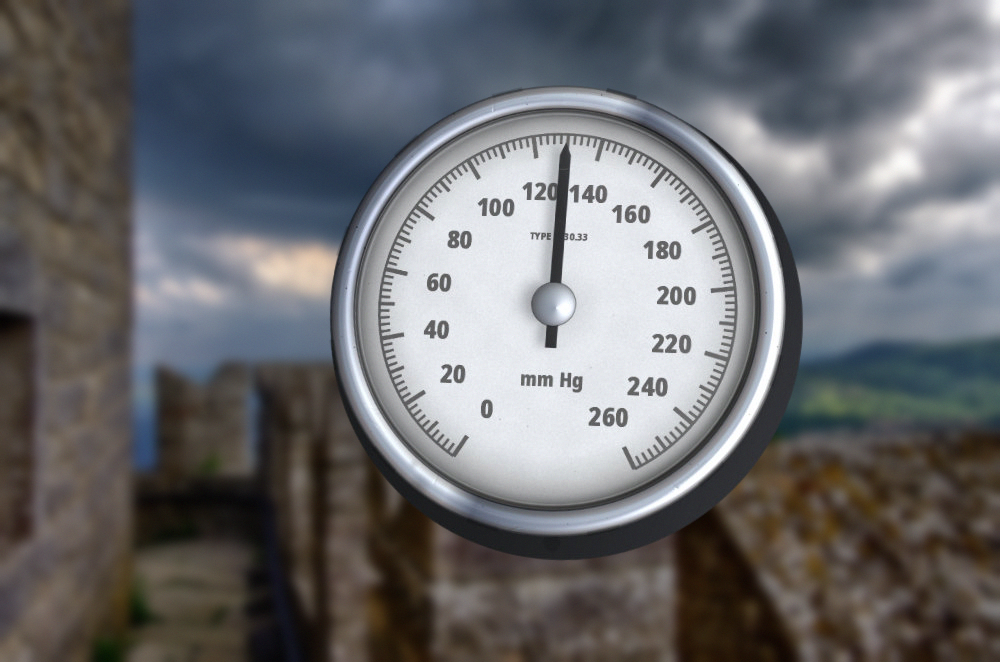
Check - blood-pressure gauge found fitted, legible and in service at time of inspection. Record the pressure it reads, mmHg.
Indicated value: 130 mmHg
